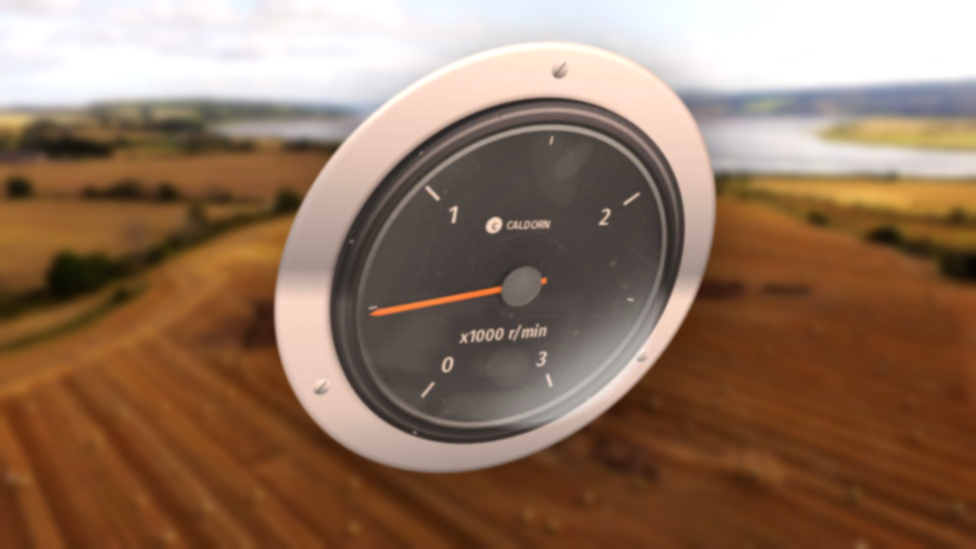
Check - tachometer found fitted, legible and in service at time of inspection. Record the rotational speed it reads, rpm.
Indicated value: 500 rpm
